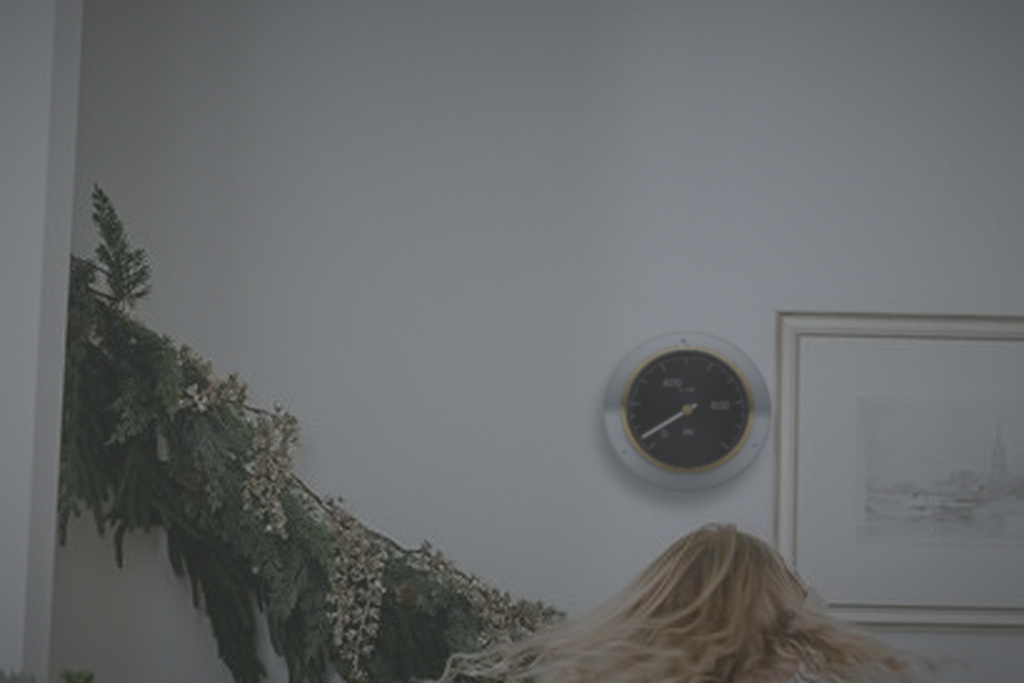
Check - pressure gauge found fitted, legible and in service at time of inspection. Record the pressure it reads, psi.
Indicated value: 50 psi
